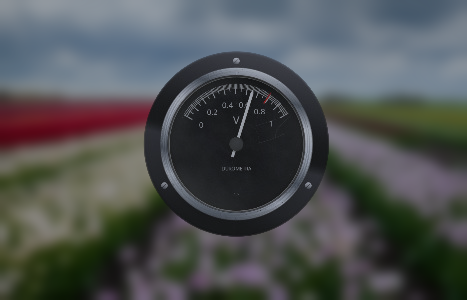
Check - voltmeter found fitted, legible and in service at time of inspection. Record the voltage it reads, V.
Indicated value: 0.65 V
